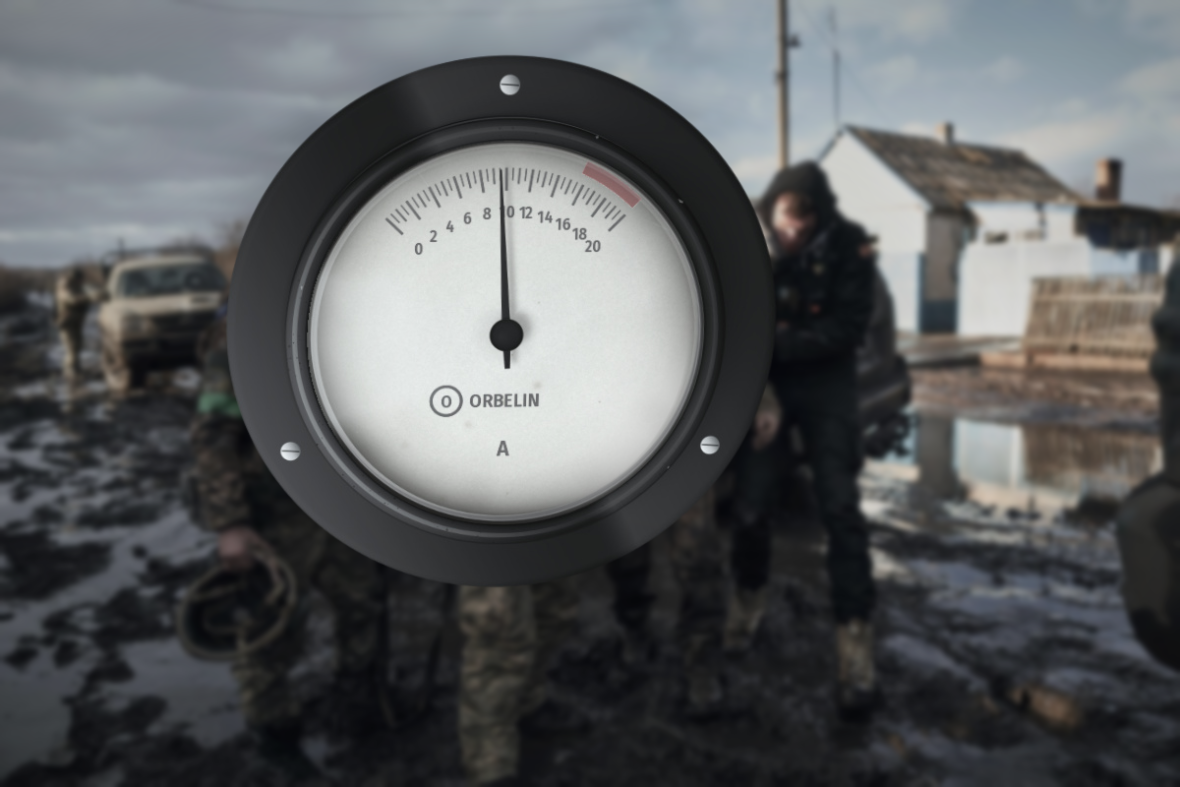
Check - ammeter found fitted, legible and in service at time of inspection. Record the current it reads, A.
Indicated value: 9.5 A
